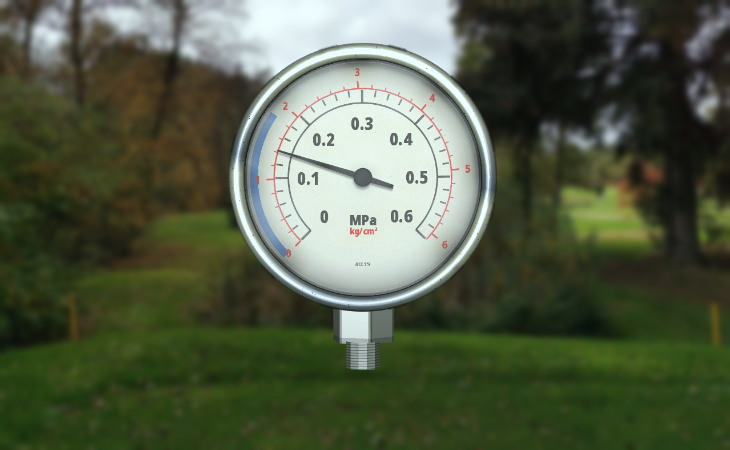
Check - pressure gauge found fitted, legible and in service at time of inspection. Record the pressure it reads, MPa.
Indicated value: 0.14 MPa
